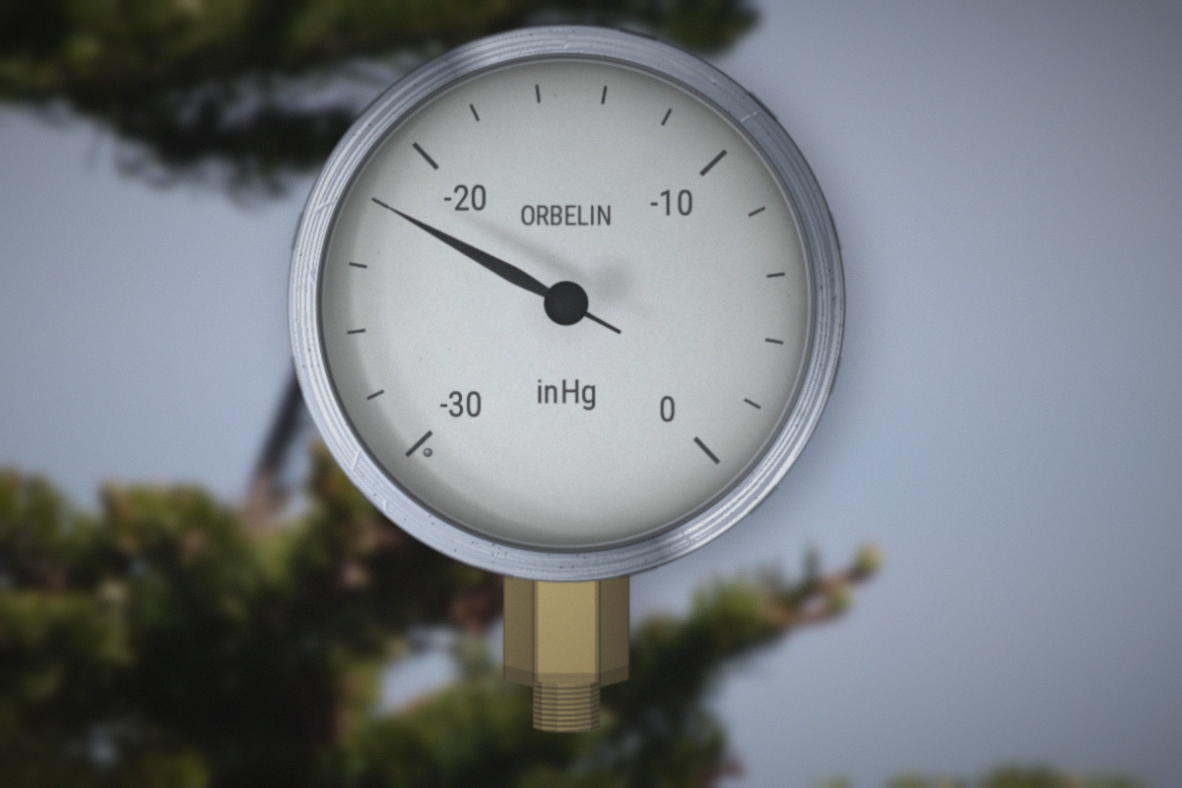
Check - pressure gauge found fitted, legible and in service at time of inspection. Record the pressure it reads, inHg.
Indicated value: -22 inHg
